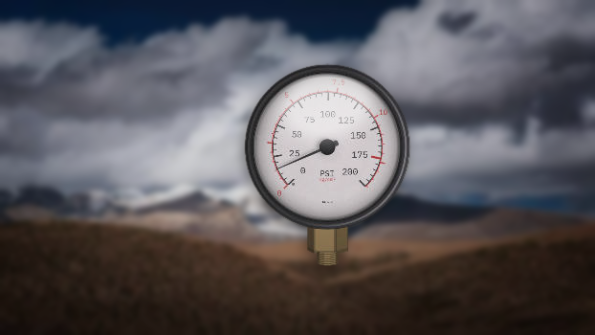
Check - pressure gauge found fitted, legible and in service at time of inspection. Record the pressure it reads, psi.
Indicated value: 15 psi
